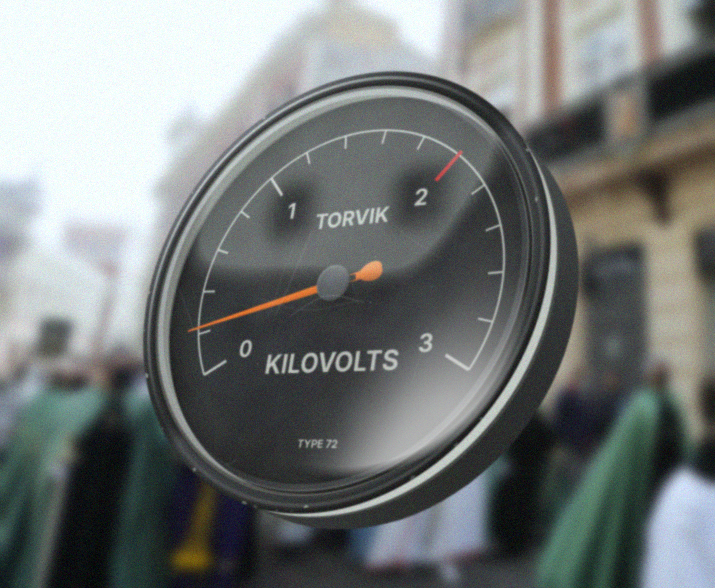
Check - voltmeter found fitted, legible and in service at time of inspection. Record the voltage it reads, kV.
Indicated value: 0.2 kV
